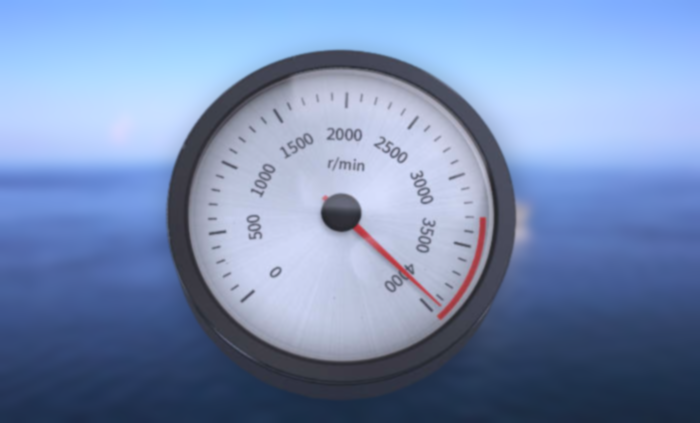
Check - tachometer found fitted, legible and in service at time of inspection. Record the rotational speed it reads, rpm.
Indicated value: 3950 rpm
